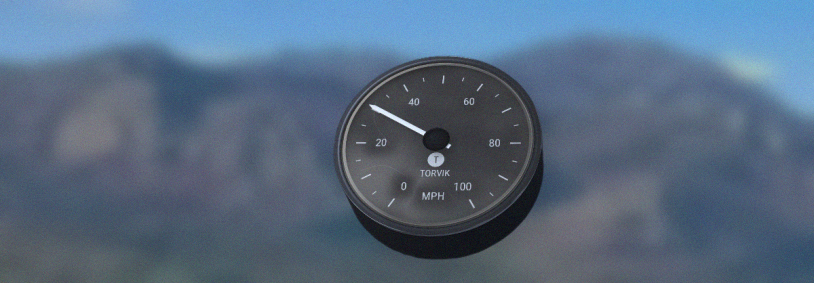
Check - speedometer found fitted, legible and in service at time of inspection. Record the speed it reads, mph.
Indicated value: 30 mph
